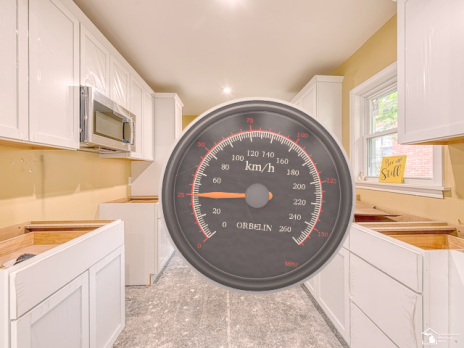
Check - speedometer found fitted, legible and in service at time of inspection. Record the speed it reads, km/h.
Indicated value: 40 km/h
